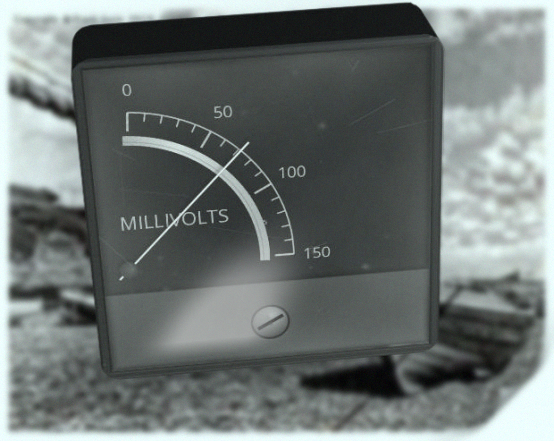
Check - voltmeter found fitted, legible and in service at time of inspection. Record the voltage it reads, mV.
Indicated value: 70 mV
